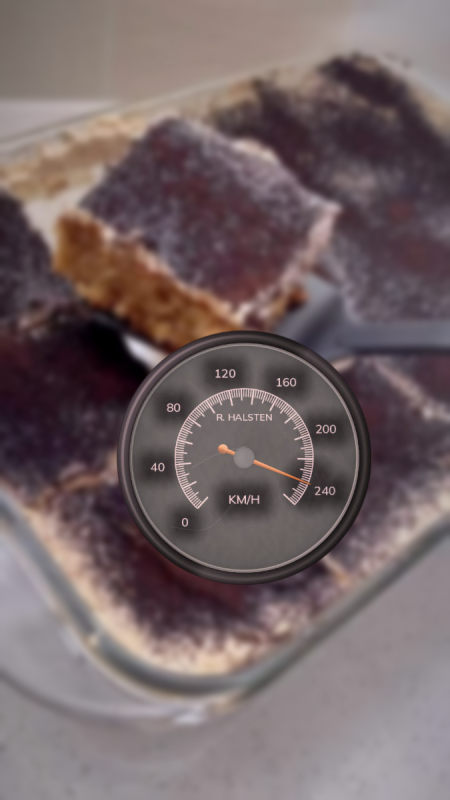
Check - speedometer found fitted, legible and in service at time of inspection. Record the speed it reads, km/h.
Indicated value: 240 km/h
